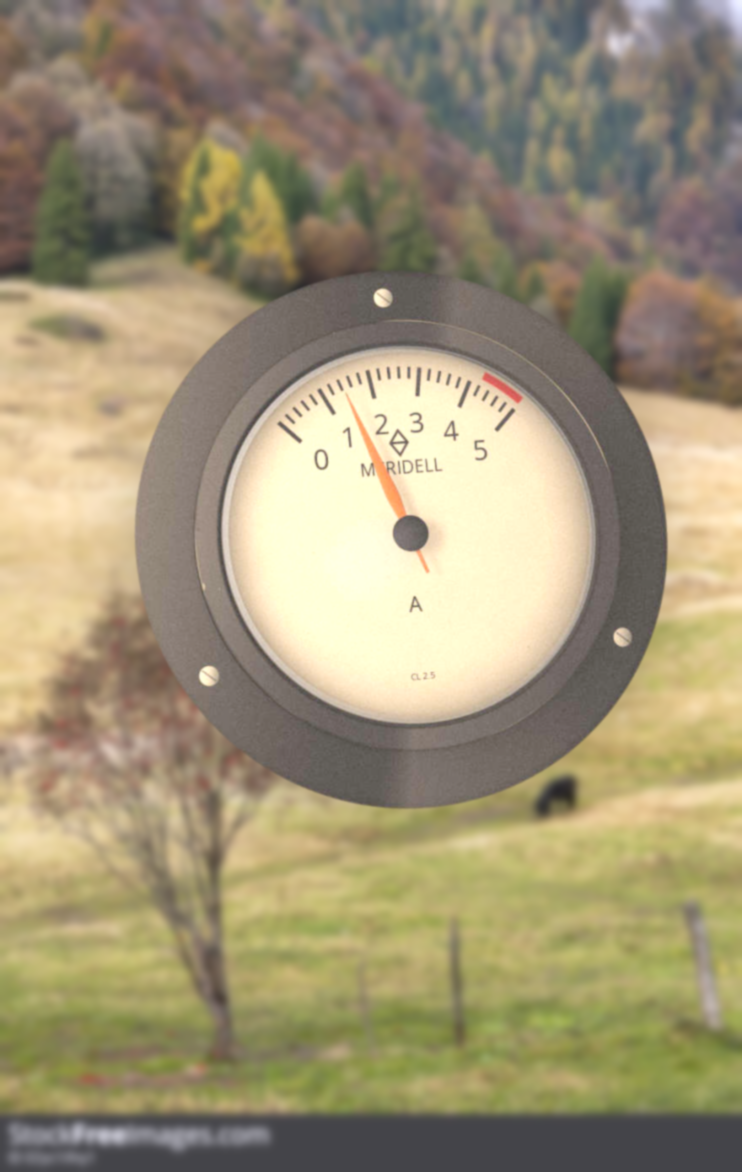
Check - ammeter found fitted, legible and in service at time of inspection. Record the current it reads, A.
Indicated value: 1.4 A
